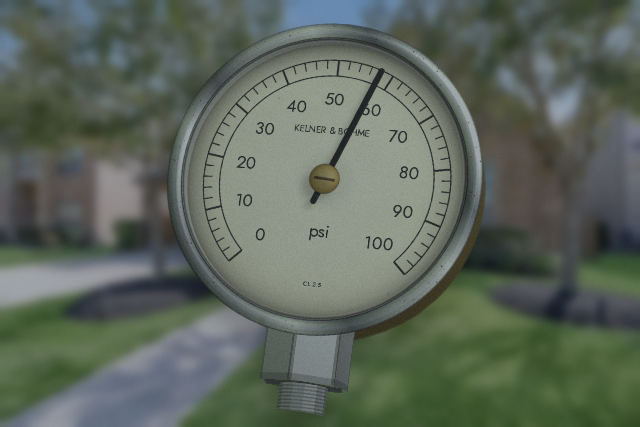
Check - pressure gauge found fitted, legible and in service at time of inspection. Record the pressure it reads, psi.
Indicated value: 58 psi
